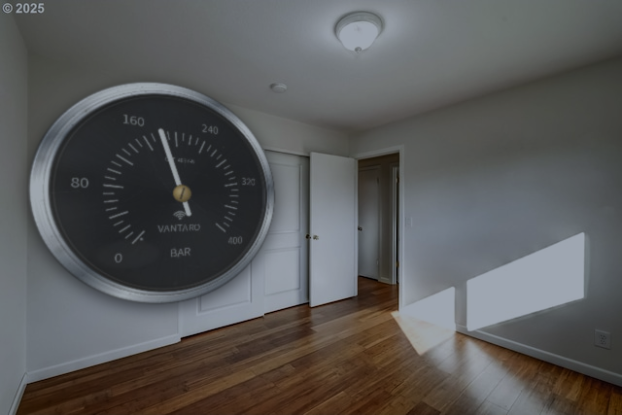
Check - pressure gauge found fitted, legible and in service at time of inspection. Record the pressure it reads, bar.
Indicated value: 180 bar
